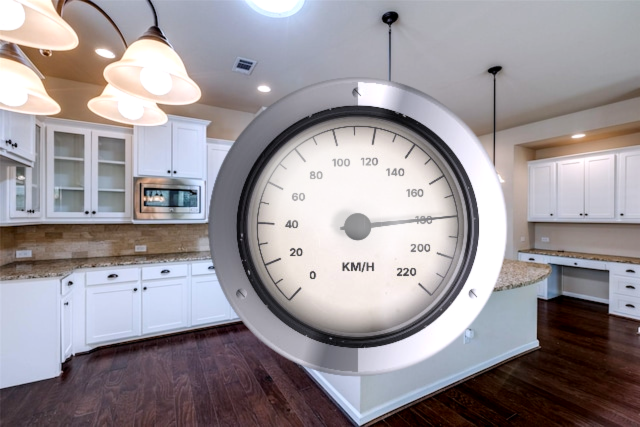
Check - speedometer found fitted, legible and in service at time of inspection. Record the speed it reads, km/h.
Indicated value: 180 km/h
